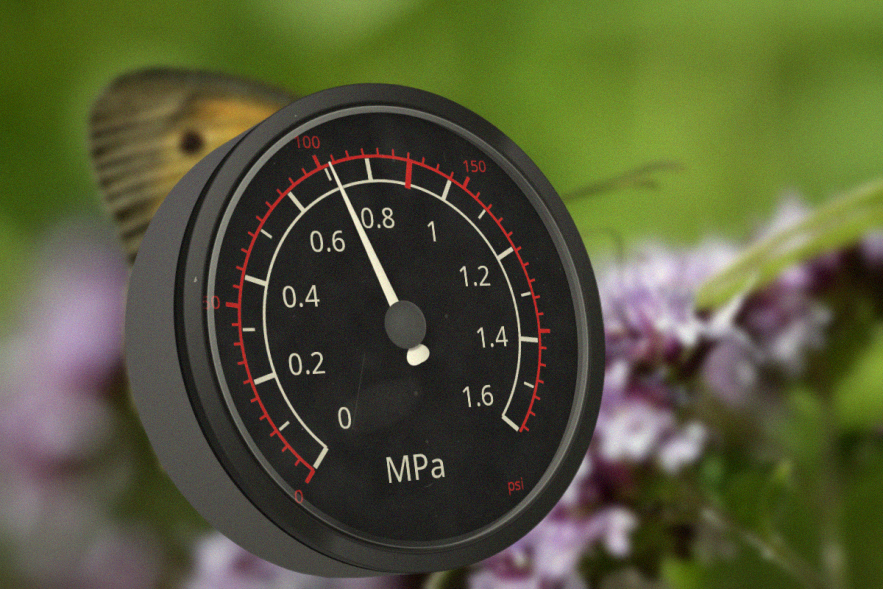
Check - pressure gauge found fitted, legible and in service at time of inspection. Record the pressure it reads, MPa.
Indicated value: 0.7 MPa
